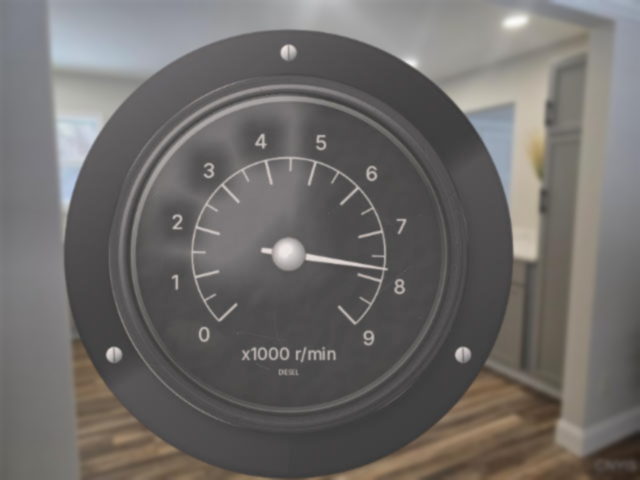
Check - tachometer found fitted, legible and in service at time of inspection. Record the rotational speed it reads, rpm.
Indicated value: 7750 rpm
